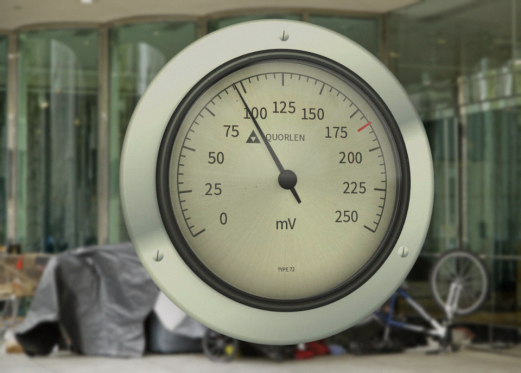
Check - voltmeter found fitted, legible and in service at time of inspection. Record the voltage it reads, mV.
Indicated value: 95 mV
